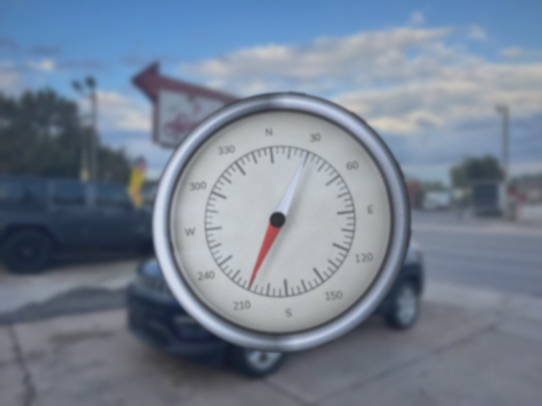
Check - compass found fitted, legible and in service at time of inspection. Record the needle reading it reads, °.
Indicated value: 210 °
